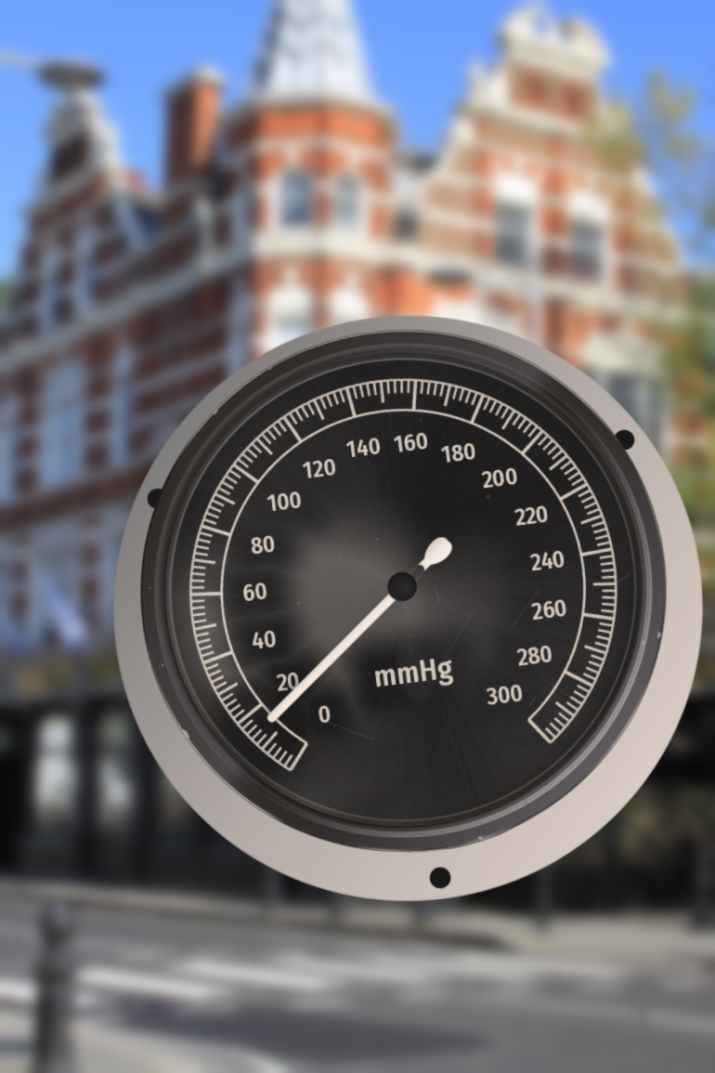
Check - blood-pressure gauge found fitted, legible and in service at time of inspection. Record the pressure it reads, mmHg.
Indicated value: 14 mmHg
